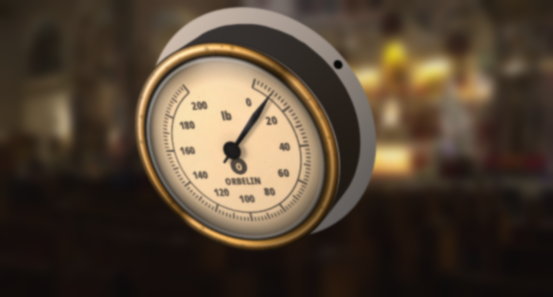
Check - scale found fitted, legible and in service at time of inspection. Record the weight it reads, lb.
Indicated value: 10 lb
